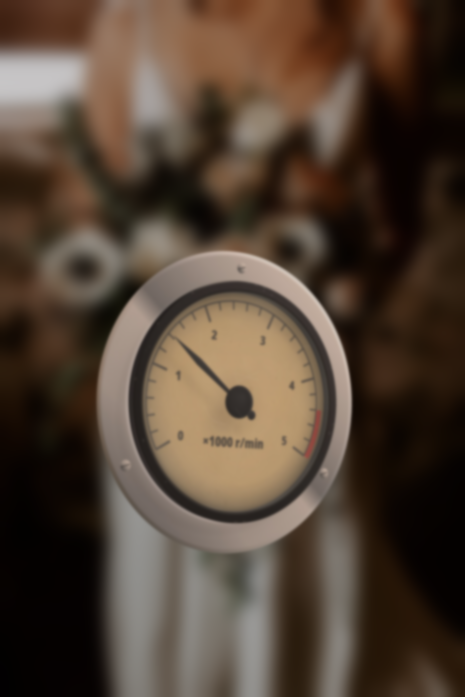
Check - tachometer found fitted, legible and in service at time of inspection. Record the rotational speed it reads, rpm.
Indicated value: 1400 rpm
